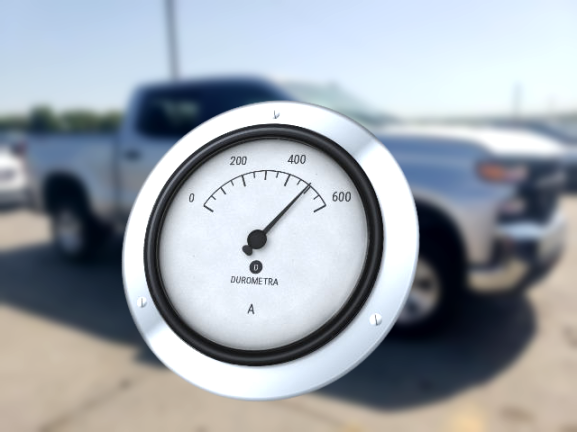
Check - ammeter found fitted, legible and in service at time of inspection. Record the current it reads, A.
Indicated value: 500 A
